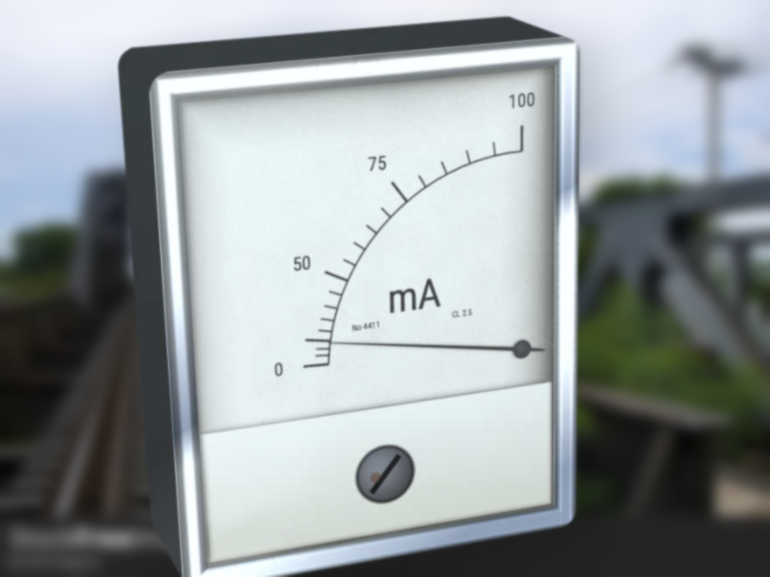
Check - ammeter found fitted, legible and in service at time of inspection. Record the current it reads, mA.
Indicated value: 25 mA
